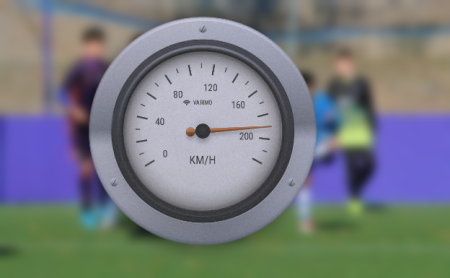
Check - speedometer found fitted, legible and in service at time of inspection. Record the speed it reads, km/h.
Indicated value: 190 km/h
